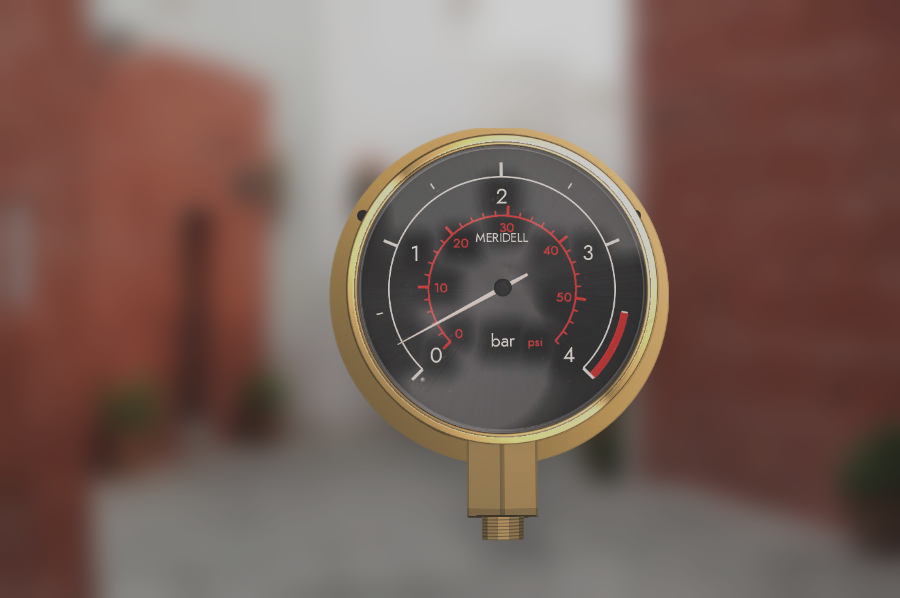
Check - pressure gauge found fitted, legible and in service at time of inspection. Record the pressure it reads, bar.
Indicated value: 0.25 bar
